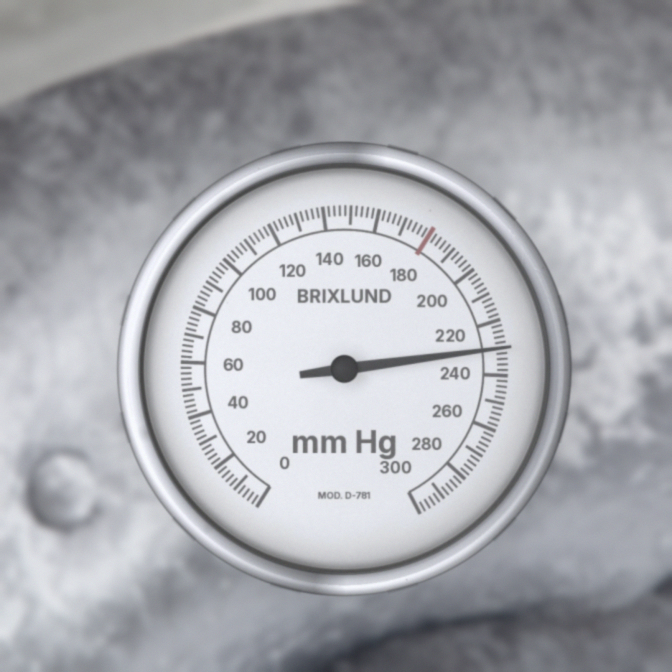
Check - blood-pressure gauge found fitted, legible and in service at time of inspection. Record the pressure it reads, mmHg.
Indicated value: 230 mmHg
